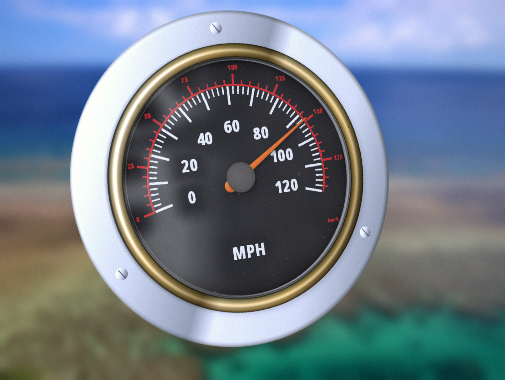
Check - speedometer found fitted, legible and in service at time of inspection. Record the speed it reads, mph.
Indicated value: 92 mph
